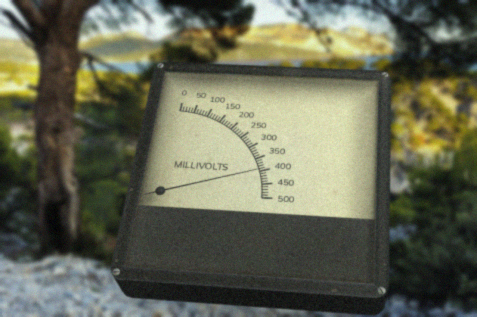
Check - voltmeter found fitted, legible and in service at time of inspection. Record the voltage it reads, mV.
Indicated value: 400 mV
